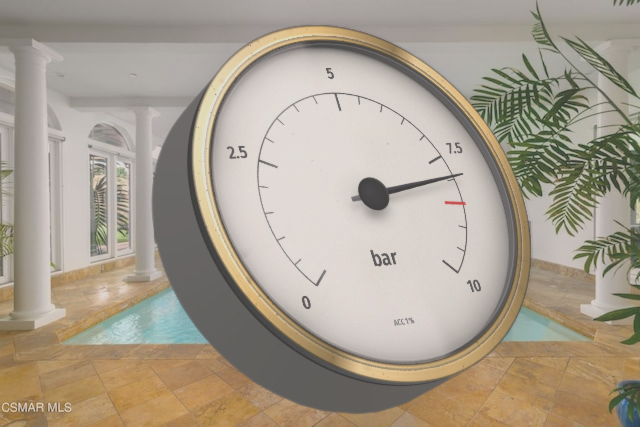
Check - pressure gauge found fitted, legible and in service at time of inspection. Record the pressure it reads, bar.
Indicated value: 8 bar
